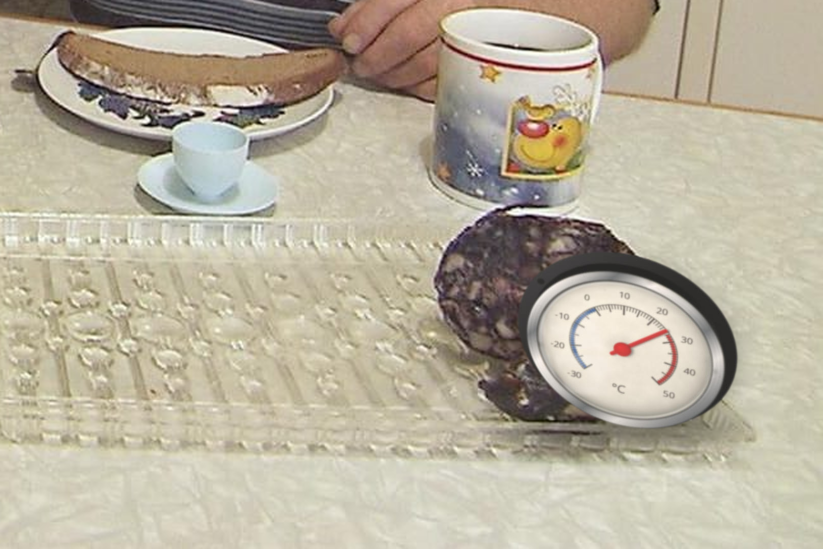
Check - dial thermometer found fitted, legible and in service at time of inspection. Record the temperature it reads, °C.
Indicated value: 25 °C
